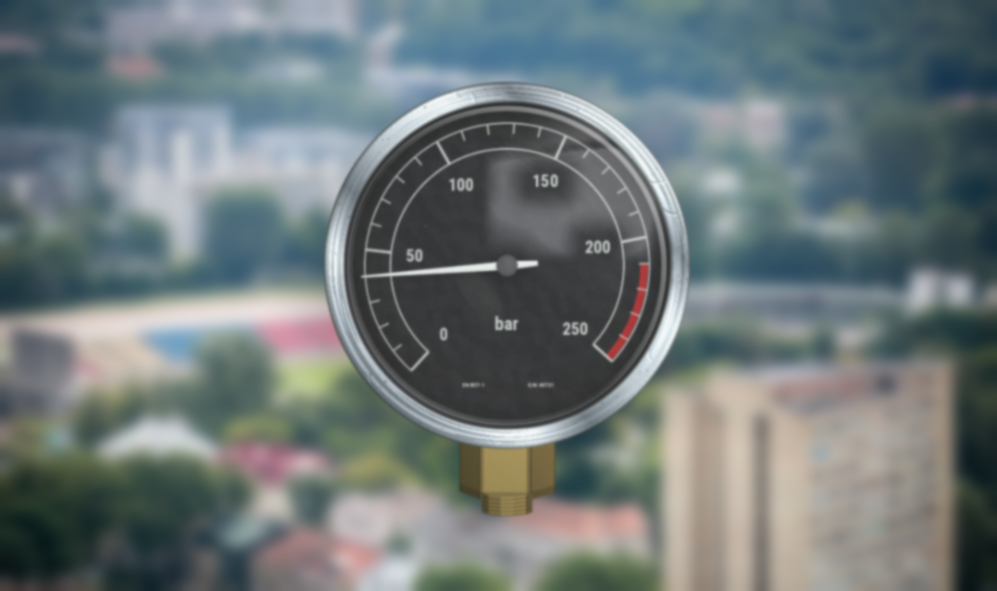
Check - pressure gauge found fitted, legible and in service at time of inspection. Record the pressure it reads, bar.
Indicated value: 40 bar
